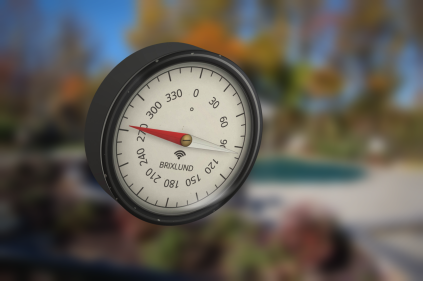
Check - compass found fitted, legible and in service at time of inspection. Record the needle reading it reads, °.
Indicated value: 275 °
